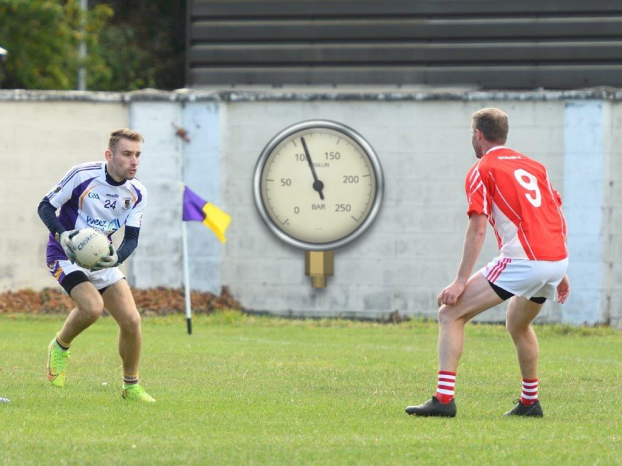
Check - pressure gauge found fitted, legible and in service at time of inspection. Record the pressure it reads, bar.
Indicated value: 110 bar
